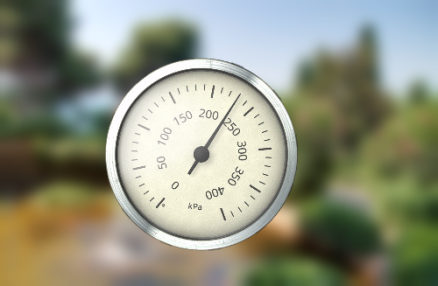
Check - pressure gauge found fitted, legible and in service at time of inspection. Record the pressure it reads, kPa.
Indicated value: 230 kPa
